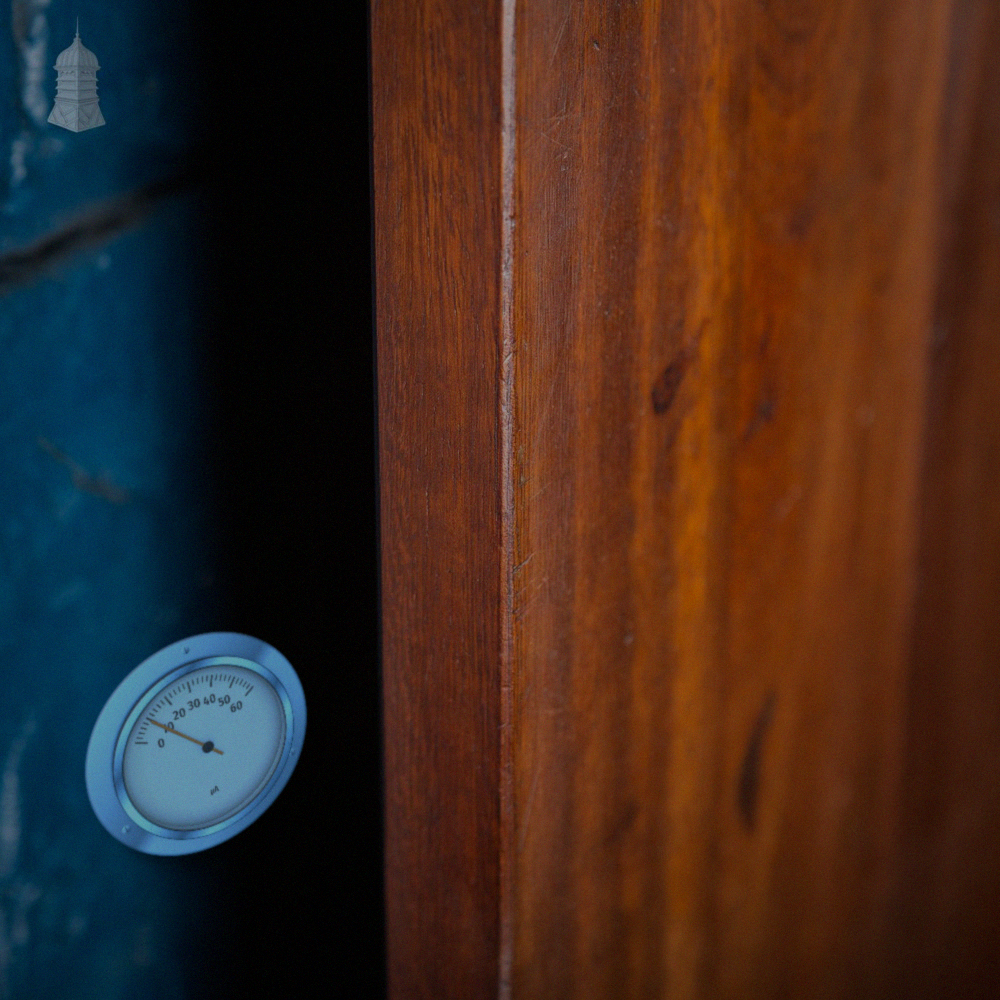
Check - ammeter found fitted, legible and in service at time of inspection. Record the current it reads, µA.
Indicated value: 10 µA
